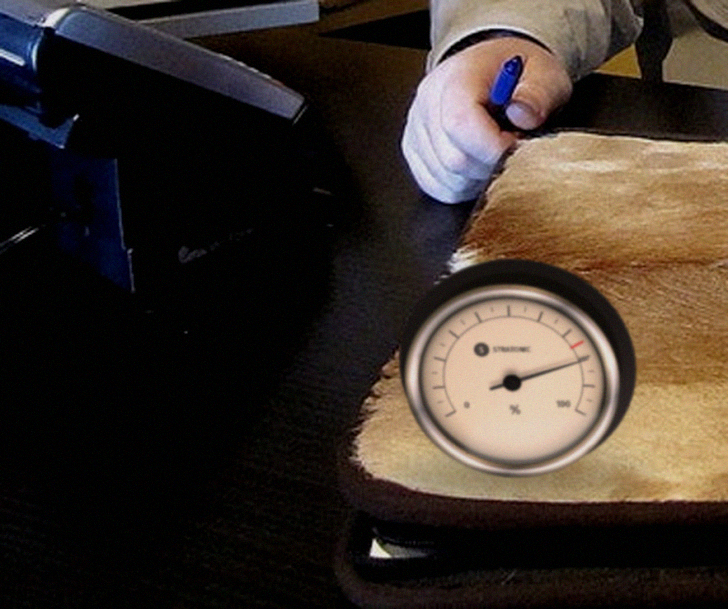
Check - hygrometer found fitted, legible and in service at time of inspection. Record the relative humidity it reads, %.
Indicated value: 80 %
